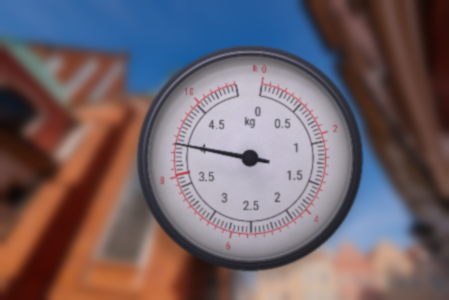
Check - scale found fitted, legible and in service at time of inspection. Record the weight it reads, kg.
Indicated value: 4 kg
